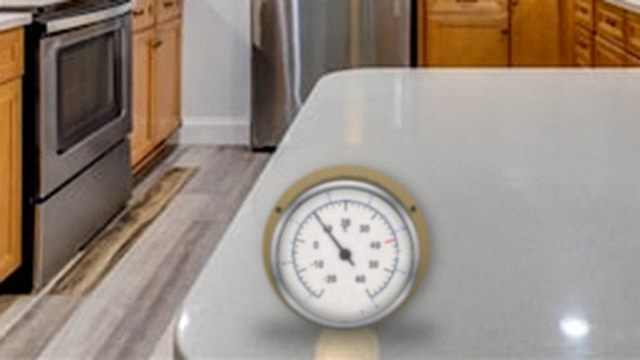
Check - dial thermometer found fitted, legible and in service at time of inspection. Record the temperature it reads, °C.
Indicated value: 10 °C
